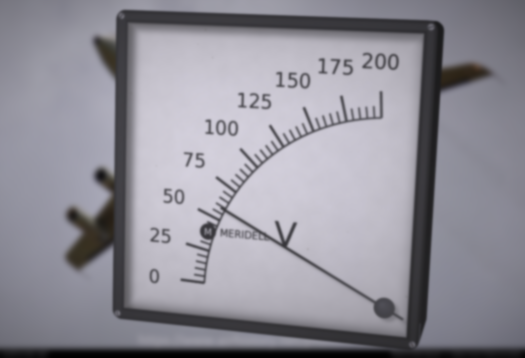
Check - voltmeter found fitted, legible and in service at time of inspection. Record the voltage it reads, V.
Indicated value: 60 V
